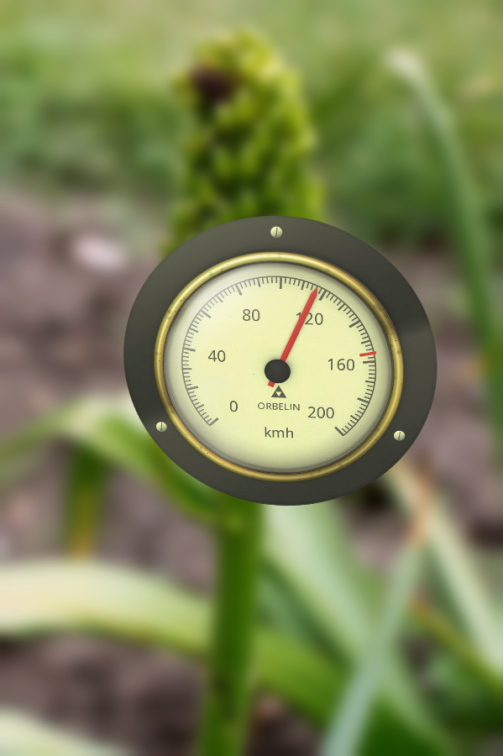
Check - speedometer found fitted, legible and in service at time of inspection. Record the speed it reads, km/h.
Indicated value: 116 km/h
